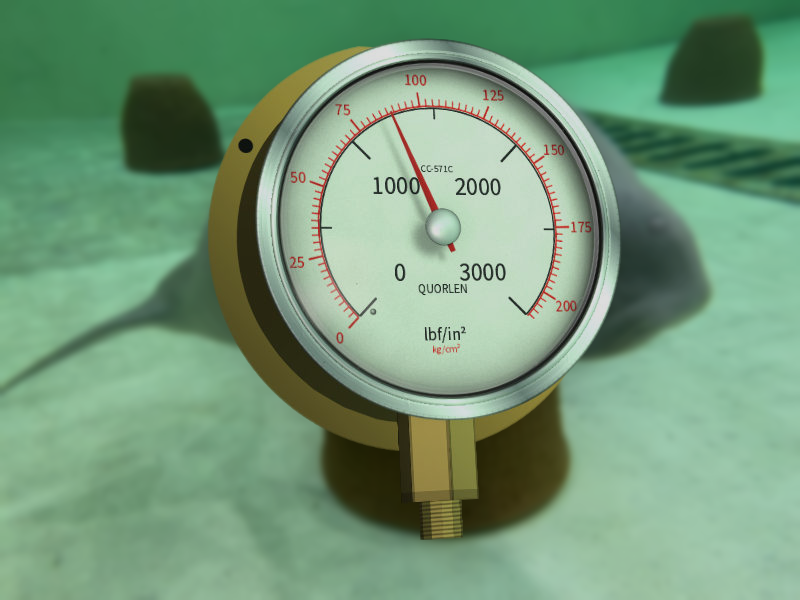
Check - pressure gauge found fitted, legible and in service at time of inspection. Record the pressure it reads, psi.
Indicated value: 1250 psi
